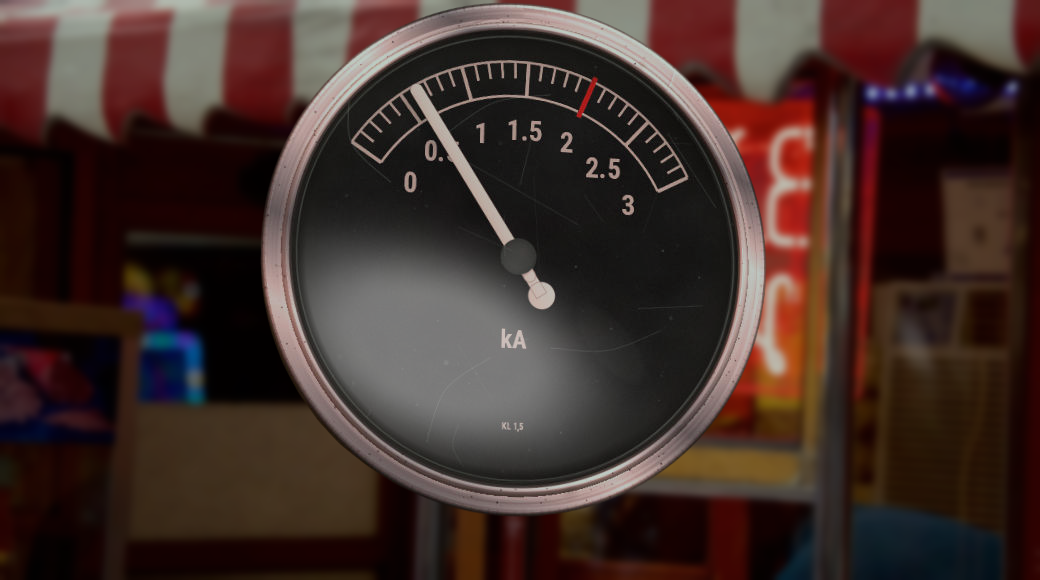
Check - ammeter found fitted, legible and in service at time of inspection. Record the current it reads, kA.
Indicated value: 0.6 kA
